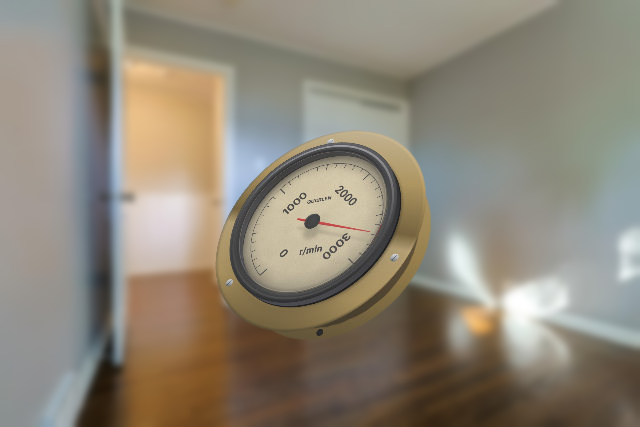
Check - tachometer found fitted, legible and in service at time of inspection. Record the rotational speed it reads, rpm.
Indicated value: 2700 rpm
